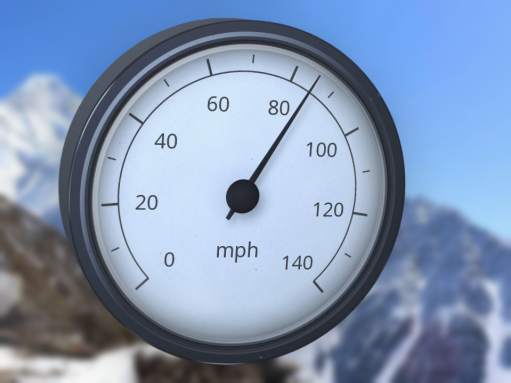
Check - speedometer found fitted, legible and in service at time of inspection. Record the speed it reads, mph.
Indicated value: 85 mph
